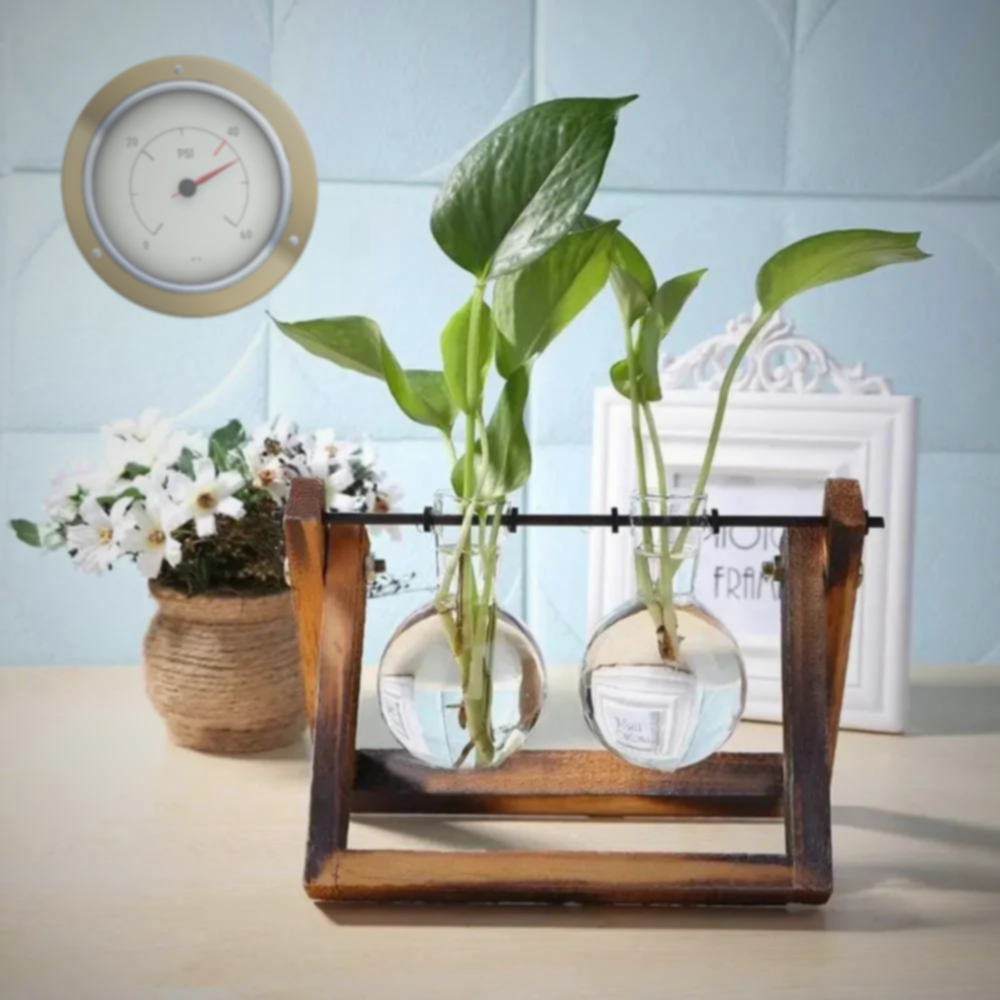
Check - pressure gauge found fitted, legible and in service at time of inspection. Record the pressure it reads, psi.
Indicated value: 45 psi
